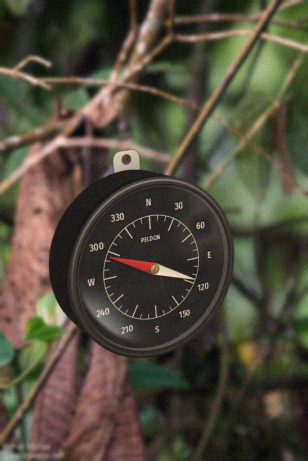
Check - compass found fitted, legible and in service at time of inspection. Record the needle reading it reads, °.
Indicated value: 295 °
